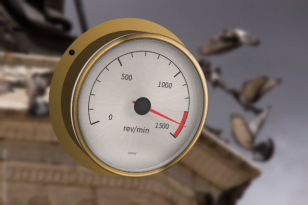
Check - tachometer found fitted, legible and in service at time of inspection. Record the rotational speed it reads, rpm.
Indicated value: 1400 rpm
